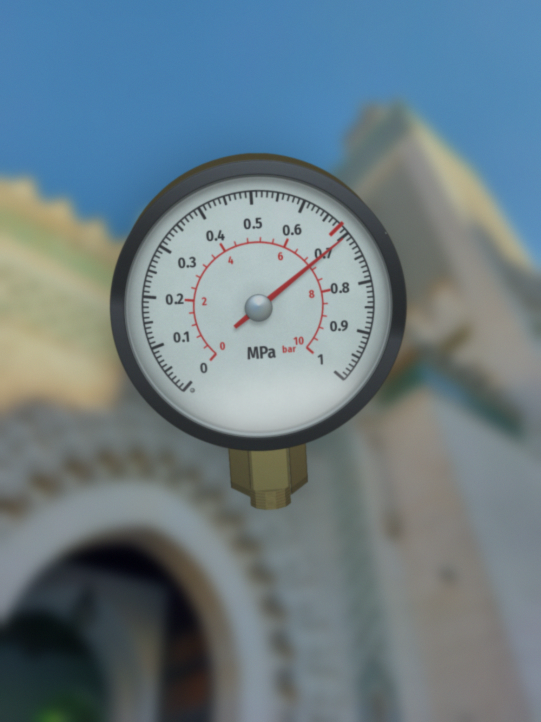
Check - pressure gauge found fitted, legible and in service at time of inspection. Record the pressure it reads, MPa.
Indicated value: 0.7 MPa
